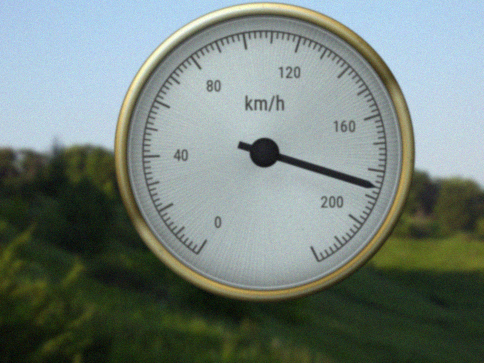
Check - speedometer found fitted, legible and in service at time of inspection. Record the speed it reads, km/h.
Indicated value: 186 km/h
